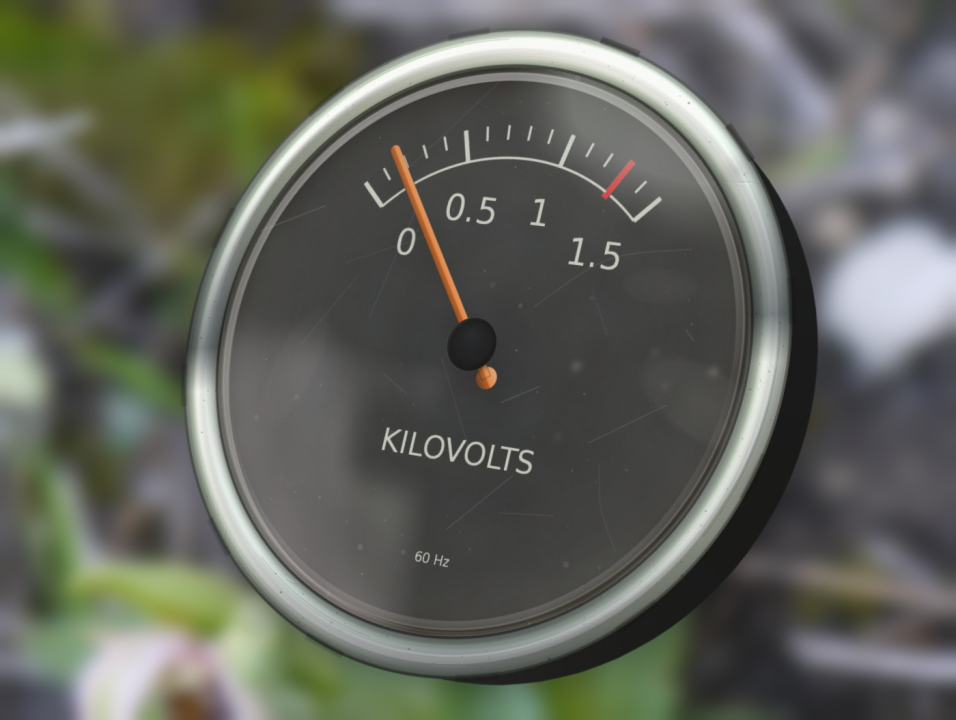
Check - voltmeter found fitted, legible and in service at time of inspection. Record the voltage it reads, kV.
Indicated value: 0.2 kV
